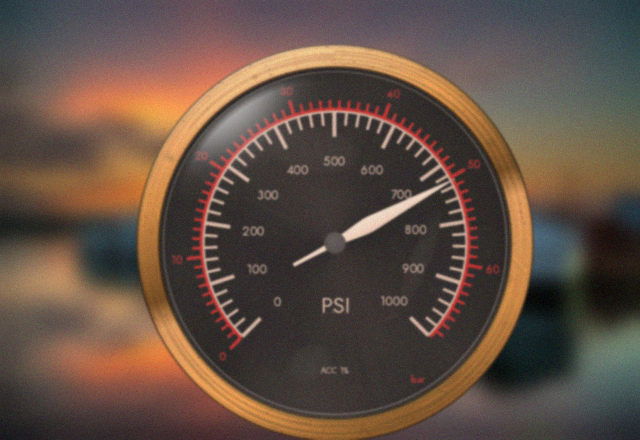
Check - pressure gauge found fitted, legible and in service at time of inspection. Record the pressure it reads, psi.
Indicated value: 730 psi
